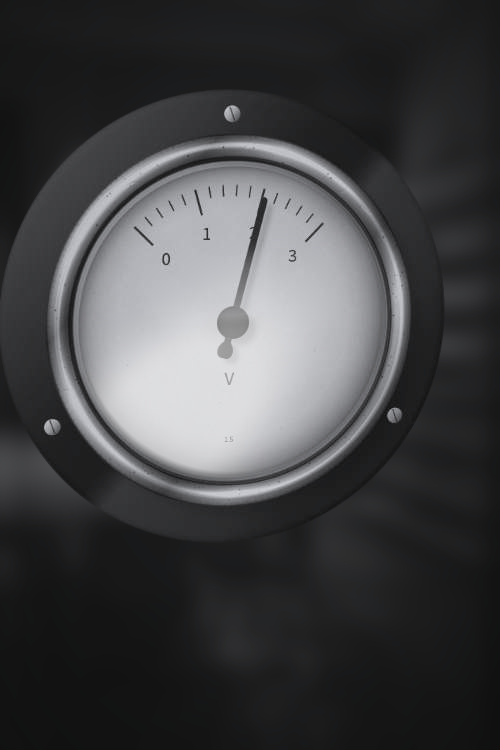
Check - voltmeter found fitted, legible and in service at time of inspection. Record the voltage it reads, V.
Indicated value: 2 V
